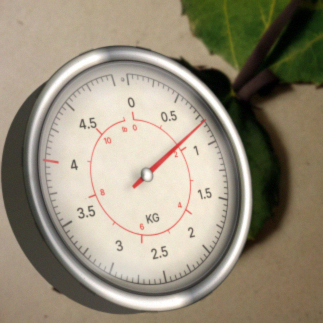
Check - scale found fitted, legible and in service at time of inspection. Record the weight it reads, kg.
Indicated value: 0.8 kg
